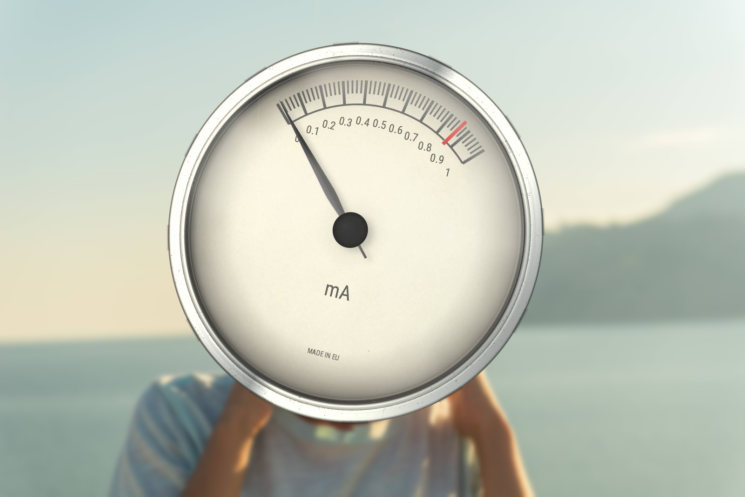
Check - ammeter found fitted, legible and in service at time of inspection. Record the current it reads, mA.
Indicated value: 0.02 mA
